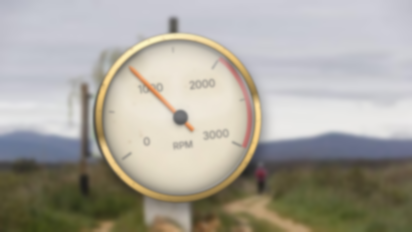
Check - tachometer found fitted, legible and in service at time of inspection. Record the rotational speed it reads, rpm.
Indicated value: 1000 rpm
